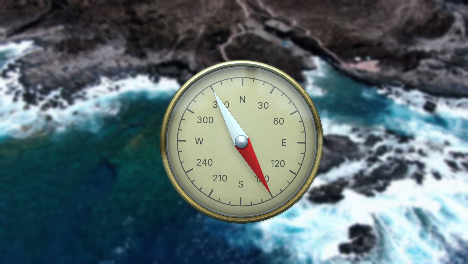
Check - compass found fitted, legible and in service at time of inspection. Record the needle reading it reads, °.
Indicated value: 150 °
